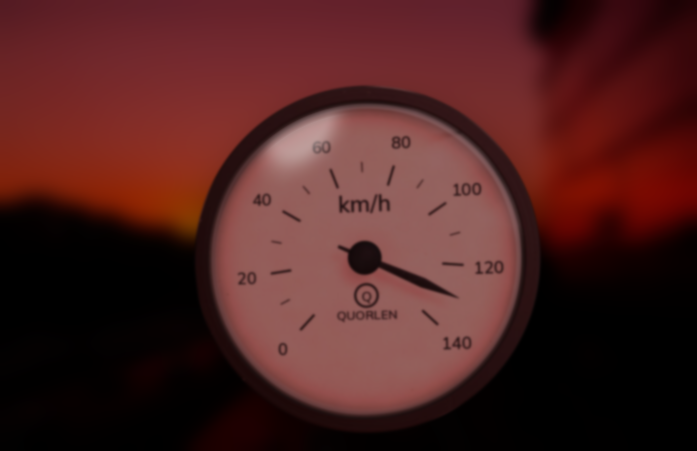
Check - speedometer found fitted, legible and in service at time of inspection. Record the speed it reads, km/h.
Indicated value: 130 km/h
